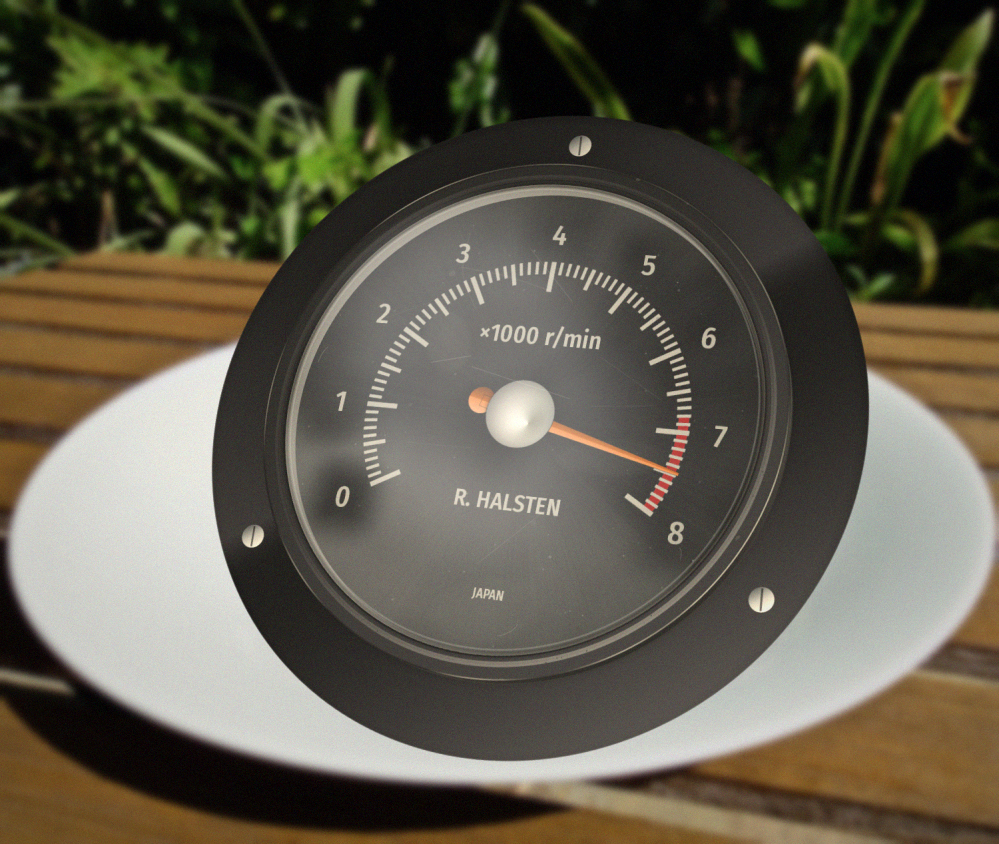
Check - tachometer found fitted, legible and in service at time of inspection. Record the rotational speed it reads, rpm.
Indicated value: 7500 rpm
